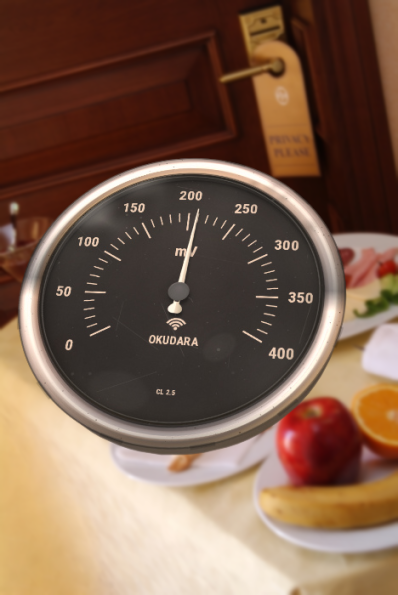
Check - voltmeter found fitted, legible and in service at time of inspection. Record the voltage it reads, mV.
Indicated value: 210 mV
